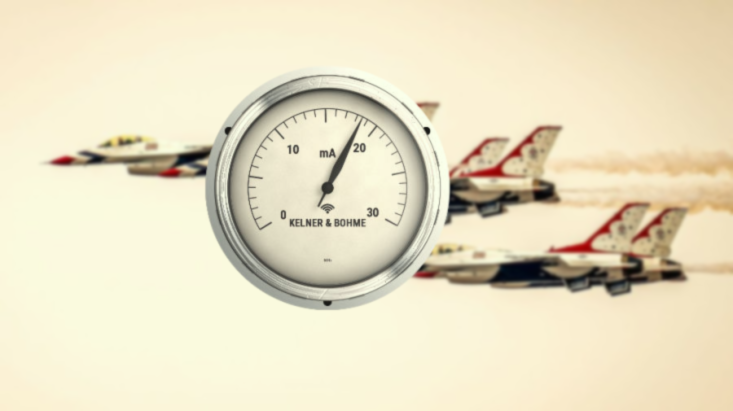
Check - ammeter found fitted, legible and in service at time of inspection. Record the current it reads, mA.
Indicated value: 18.5 mA
